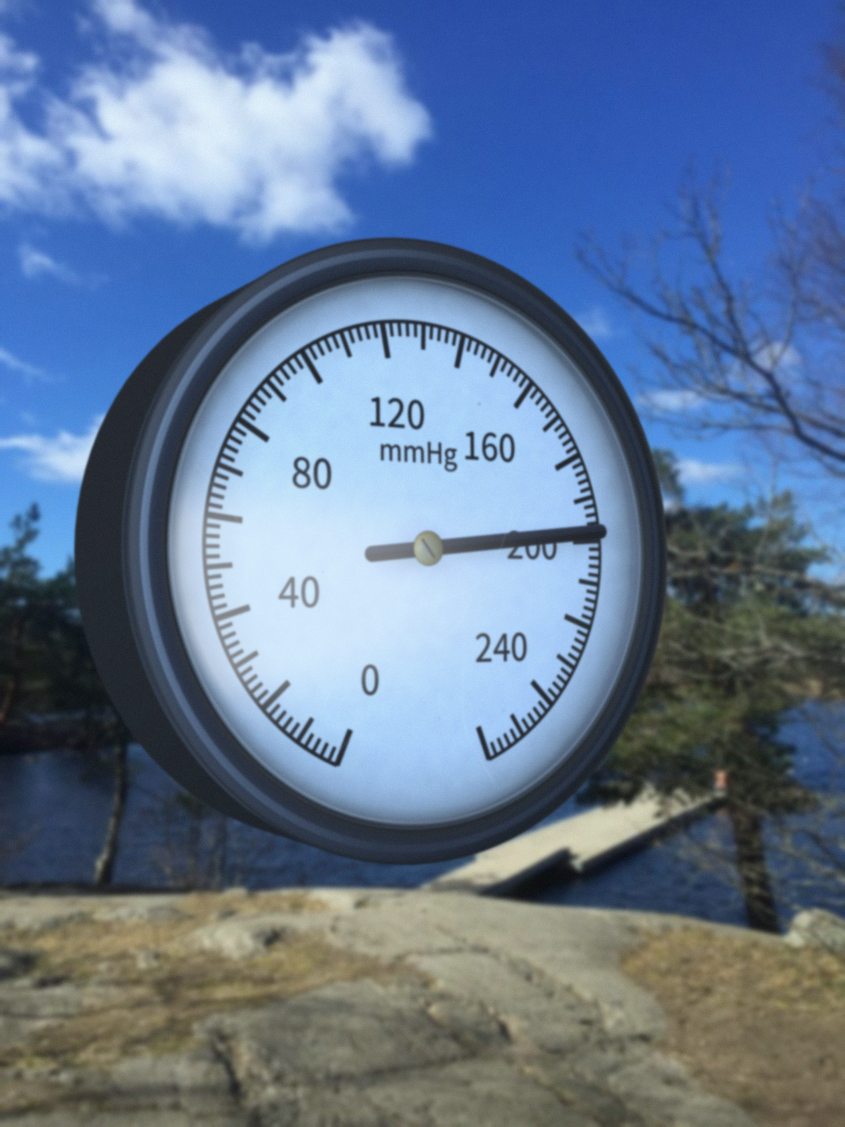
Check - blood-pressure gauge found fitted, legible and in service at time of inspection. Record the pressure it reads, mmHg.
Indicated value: 198 mmHg
